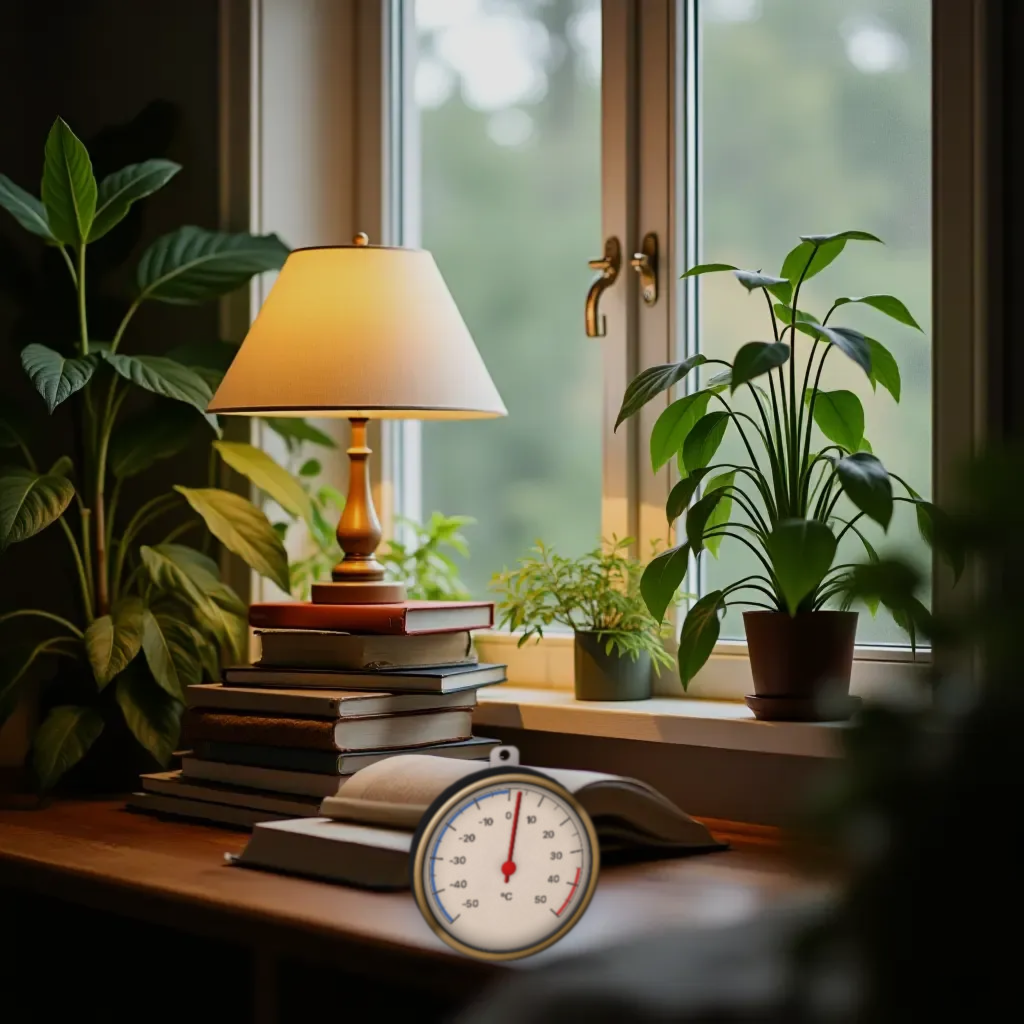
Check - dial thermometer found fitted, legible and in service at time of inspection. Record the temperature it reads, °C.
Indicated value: 2.5 °C
